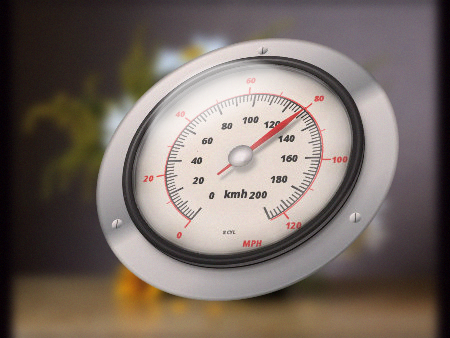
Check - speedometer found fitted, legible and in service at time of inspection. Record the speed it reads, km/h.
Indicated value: 130 km/h
